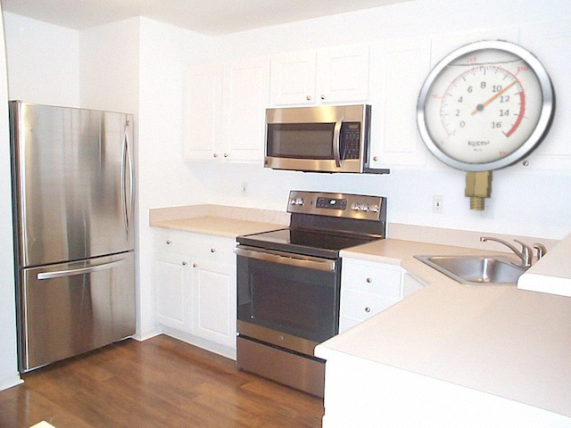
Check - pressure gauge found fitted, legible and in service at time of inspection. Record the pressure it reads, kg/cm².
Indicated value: 11 kg/cm²
